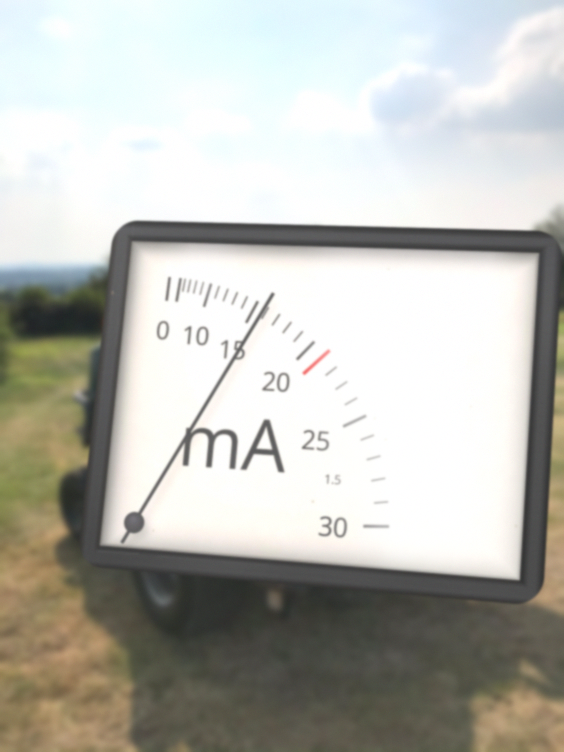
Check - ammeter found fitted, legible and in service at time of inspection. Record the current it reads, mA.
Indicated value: 16 mA
